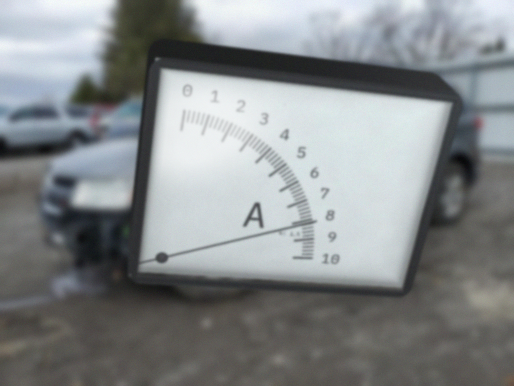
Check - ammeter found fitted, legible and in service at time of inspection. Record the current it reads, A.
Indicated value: 8 A
